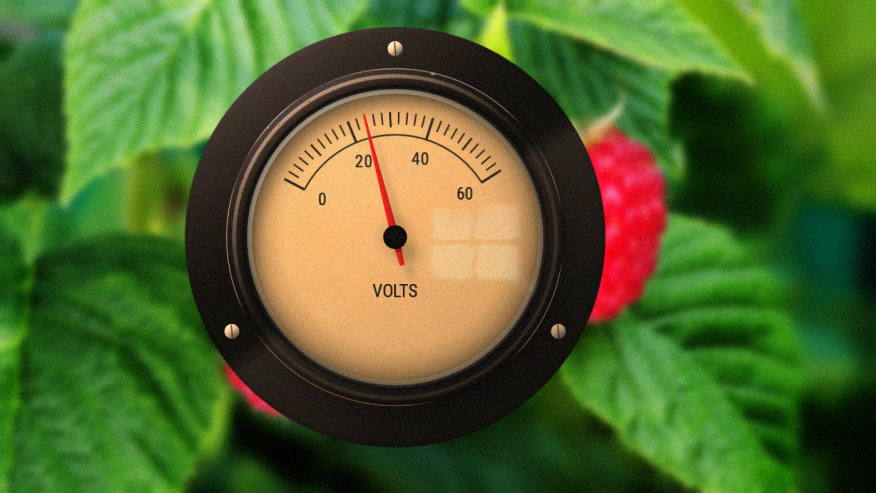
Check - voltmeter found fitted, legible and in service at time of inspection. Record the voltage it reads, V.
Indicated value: 24 V
